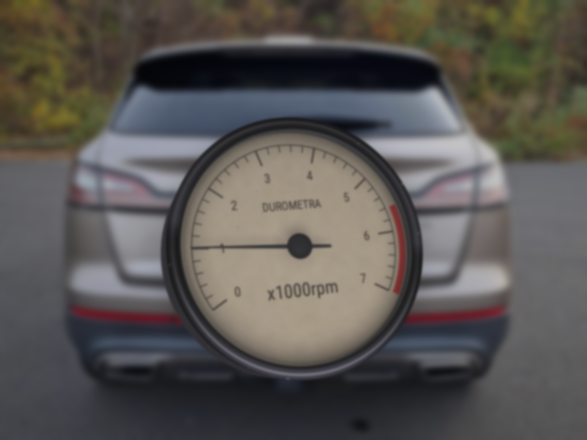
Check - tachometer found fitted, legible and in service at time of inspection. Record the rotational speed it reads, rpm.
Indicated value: 1000 rpm
